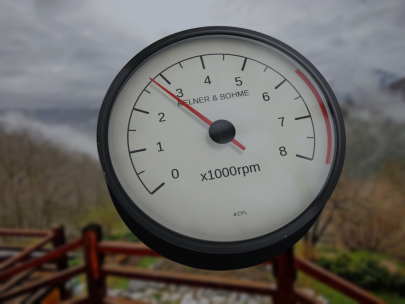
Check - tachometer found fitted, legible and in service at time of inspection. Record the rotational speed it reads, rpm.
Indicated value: 2750 rpm
